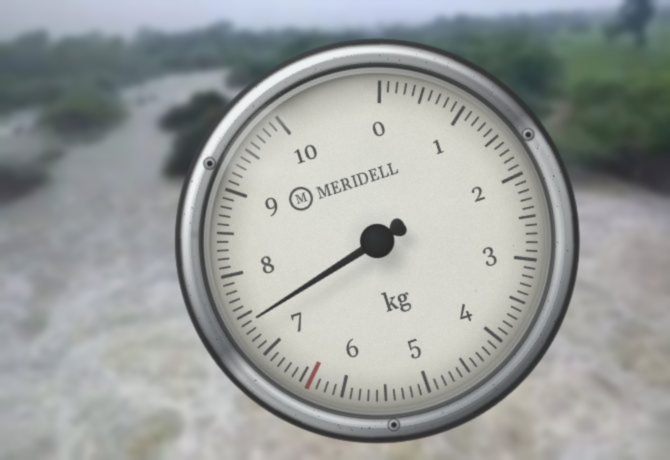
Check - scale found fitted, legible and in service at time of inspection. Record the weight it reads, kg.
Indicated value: 7.4 kg
